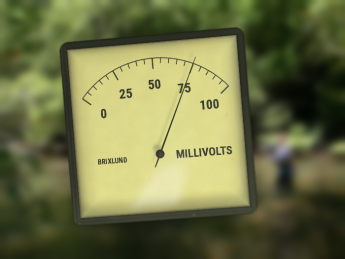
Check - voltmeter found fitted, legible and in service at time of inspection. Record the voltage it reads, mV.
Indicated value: 75 mV
